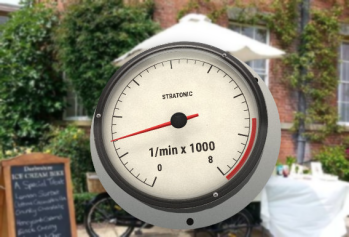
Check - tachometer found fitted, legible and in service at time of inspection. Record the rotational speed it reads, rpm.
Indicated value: 1400 rpm
